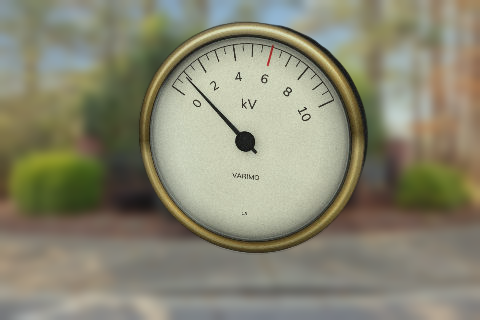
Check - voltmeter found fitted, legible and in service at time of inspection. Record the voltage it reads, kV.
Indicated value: 1 kV
